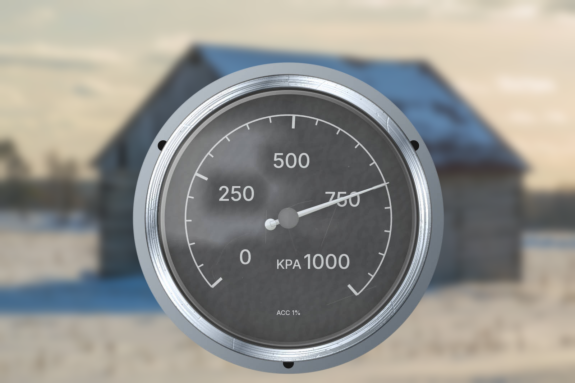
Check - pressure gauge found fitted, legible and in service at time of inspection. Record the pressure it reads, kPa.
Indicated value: 750 kPa
